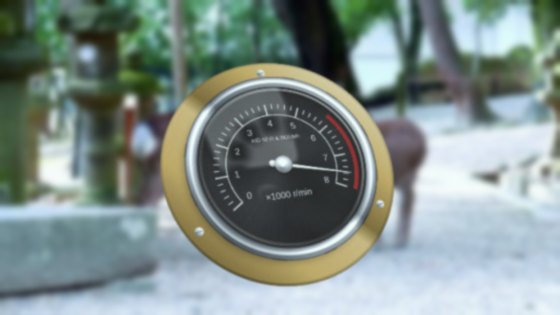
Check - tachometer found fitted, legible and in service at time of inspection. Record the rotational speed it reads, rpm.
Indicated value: 7600 rpm
